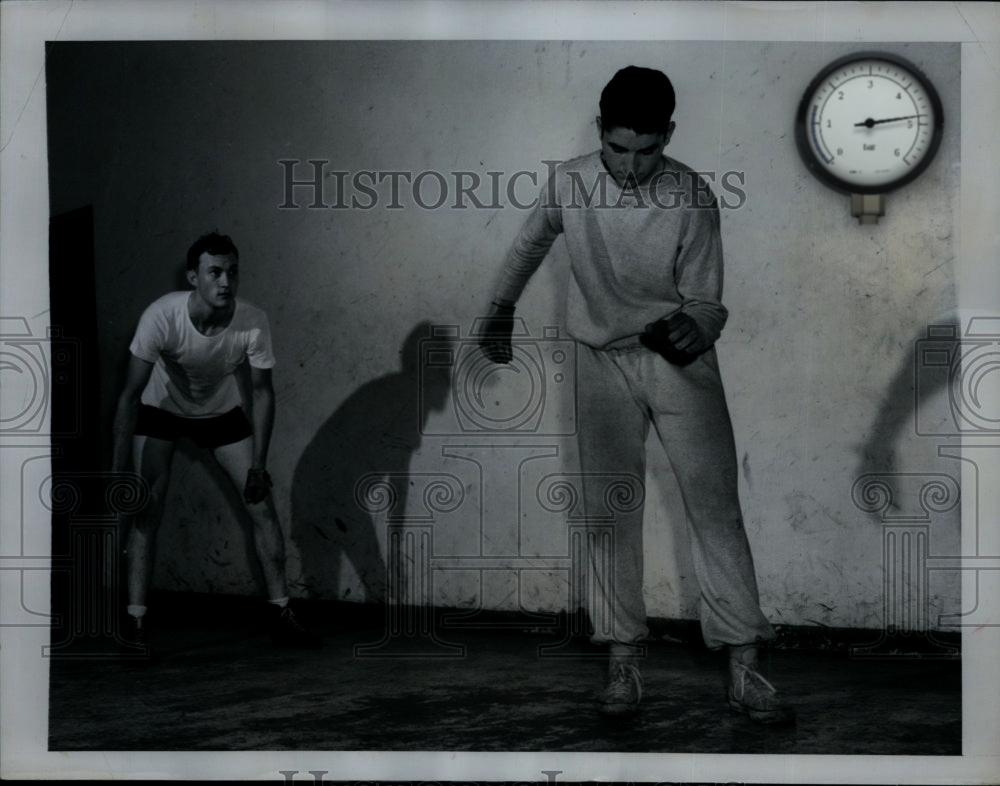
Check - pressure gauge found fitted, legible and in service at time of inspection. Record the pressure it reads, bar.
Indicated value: 4.8 bar
